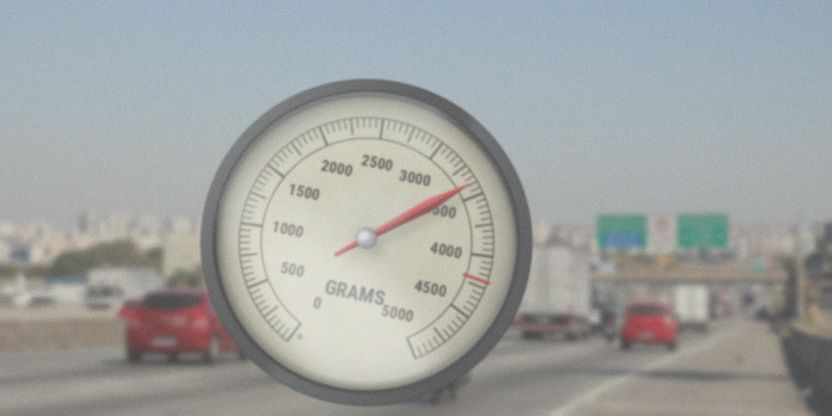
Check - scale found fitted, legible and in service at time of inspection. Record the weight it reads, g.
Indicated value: 3400 g
